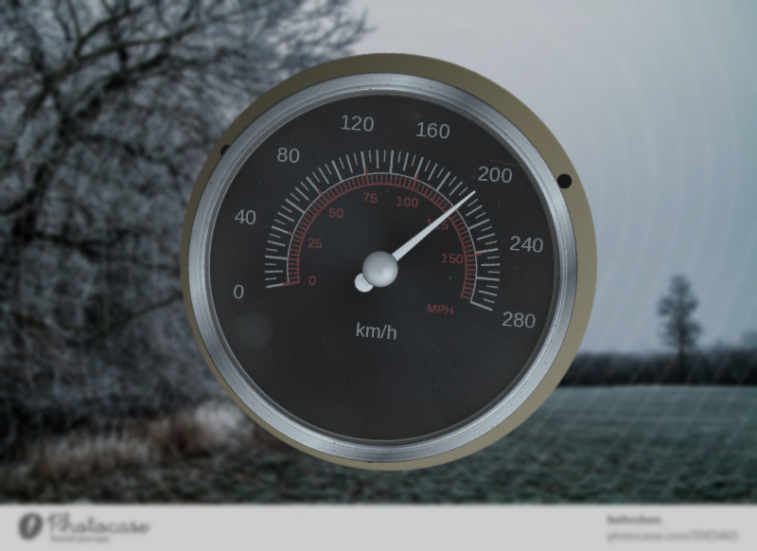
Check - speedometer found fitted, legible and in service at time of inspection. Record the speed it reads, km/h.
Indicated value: 200 km/h
